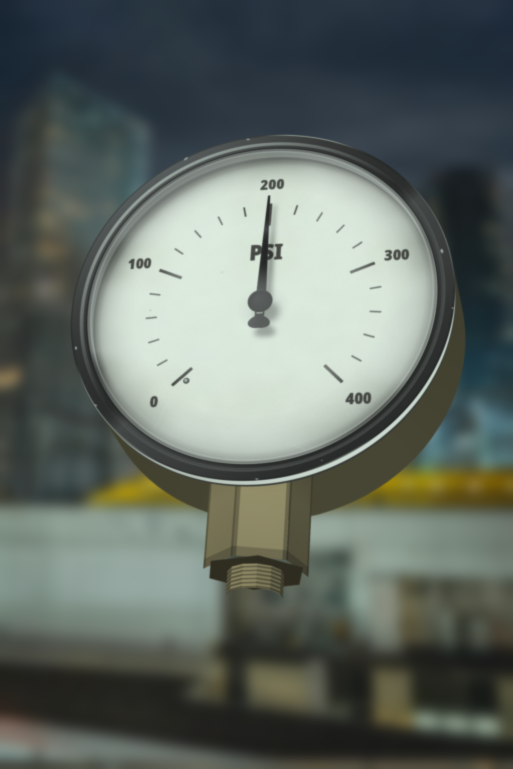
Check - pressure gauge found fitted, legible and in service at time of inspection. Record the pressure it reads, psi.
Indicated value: 200 psi
